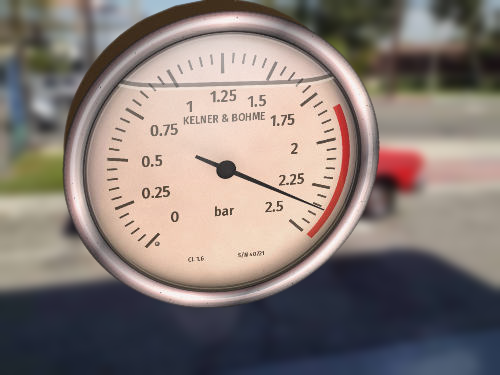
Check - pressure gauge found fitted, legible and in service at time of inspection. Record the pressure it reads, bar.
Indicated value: 2.35 bar
